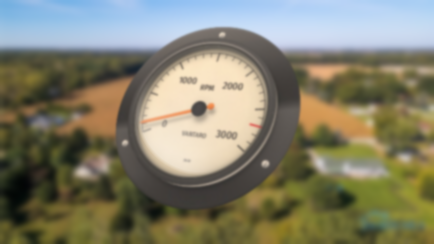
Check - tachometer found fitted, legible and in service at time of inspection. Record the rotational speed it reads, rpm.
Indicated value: 100 rpm
